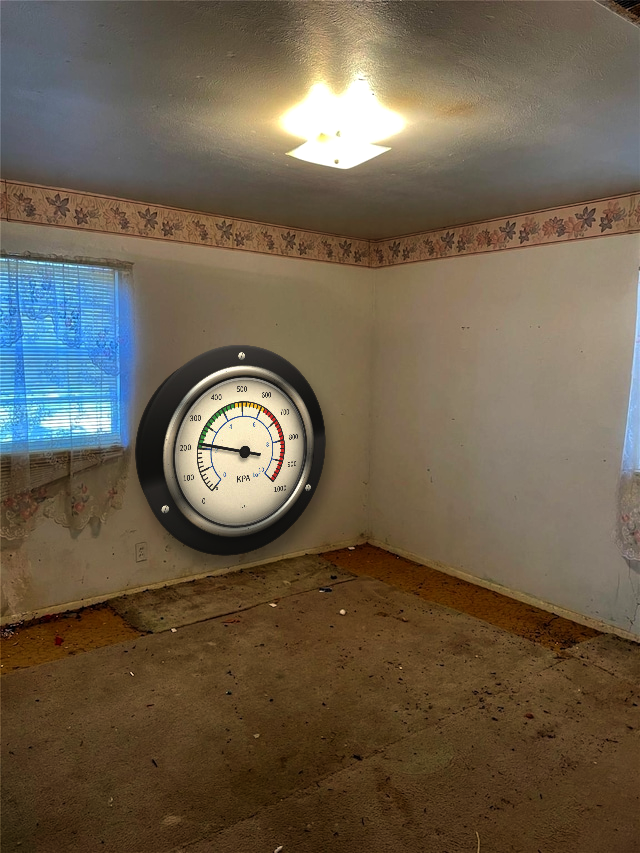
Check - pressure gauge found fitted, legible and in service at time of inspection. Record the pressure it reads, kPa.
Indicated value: 220 kPa
